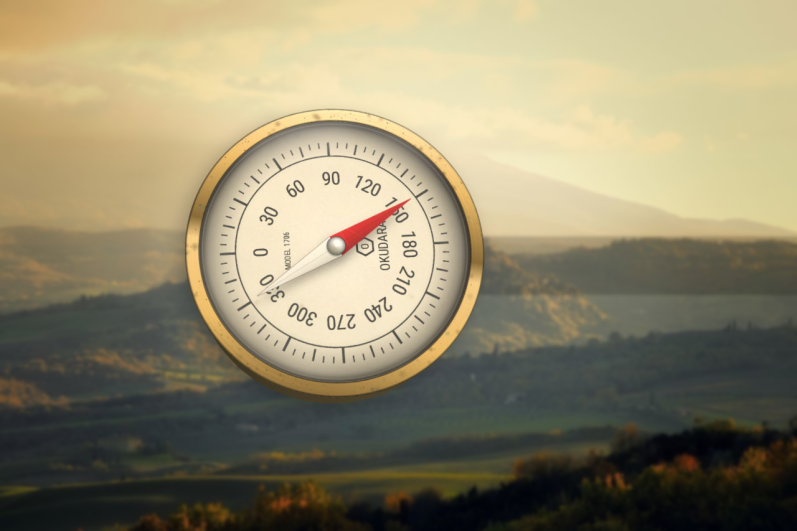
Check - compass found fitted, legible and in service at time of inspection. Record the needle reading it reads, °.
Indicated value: 150 °
